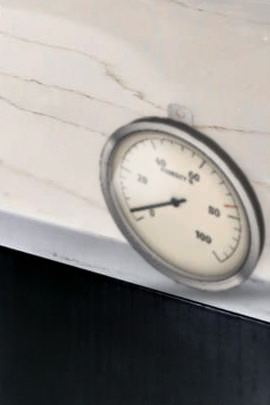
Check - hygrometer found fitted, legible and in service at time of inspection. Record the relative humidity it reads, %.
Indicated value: 4 %
